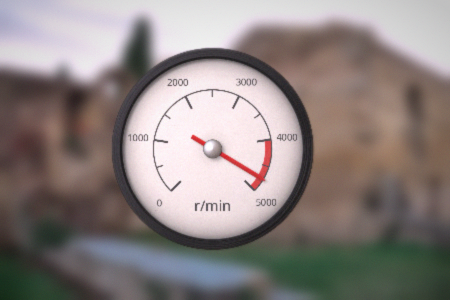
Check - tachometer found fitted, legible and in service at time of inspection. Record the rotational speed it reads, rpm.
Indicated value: 4750 rpm
